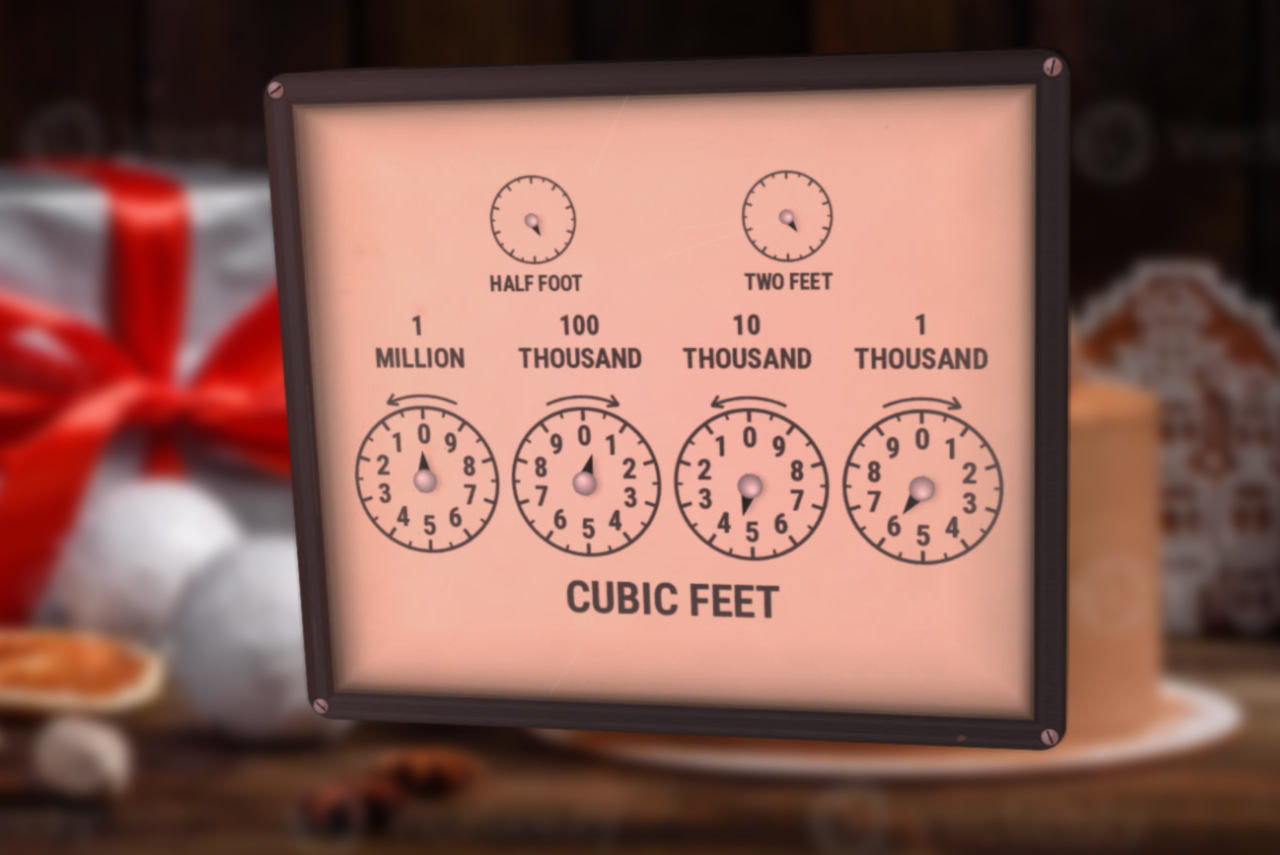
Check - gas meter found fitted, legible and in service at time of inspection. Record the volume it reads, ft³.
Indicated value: 4600 ft³
